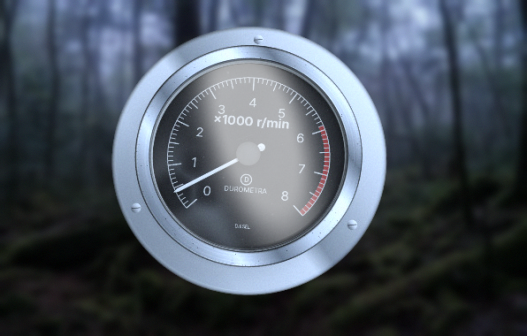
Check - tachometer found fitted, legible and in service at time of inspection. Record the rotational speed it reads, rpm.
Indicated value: 400 rpm
